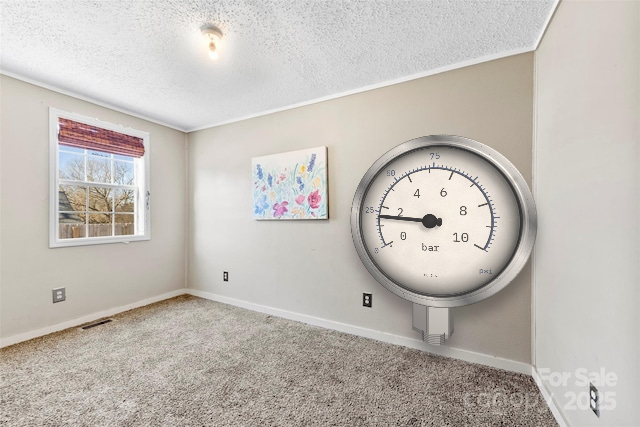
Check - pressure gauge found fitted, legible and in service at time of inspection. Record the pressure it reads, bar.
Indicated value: 1.5 bar
